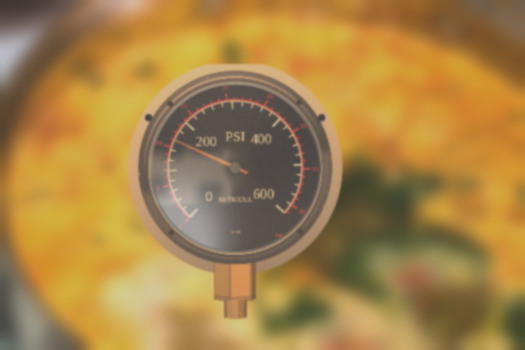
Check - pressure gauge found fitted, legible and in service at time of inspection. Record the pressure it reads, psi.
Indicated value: 160 psi
